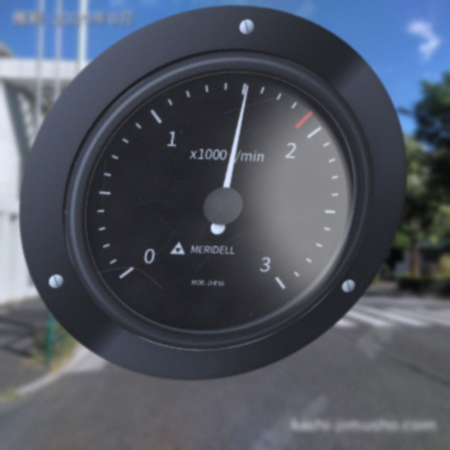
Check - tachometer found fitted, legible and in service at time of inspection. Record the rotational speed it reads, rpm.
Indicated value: 1500 rpm
